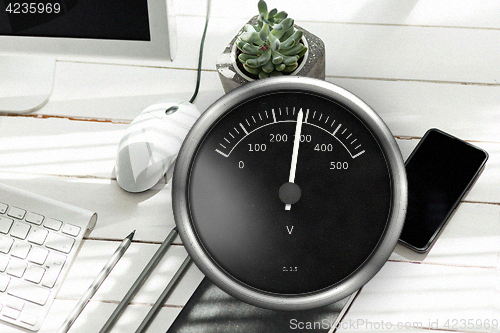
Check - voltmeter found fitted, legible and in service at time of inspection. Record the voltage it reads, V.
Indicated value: 280 V
